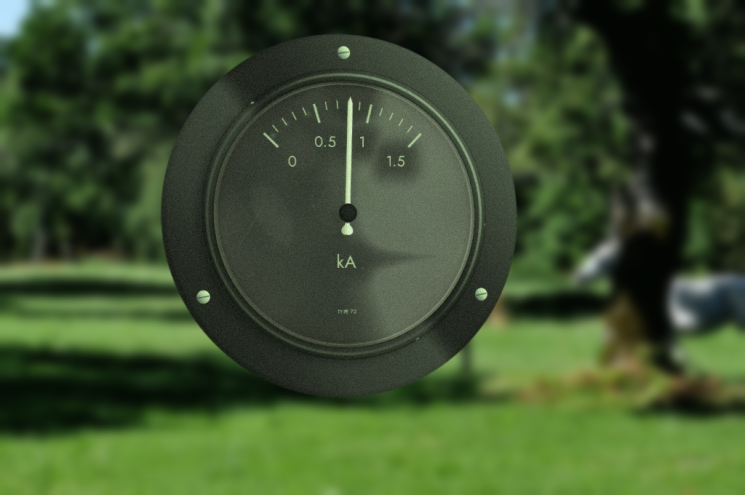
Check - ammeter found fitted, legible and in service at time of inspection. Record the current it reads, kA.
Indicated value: 0.8 kA
